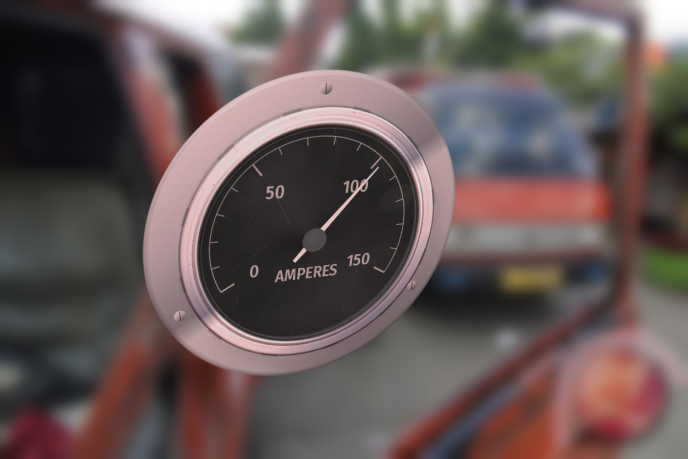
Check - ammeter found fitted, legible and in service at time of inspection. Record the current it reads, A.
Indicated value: 100 A
